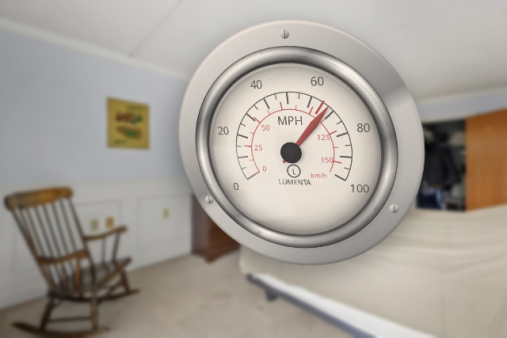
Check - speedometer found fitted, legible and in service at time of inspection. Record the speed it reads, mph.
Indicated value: 67.5 mph
